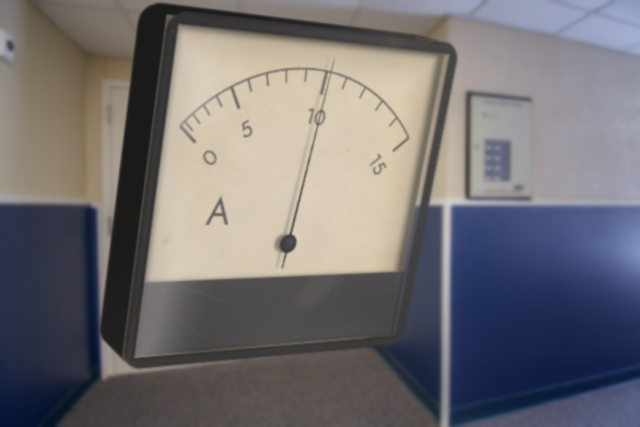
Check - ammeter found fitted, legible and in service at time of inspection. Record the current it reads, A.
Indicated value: 10 A
